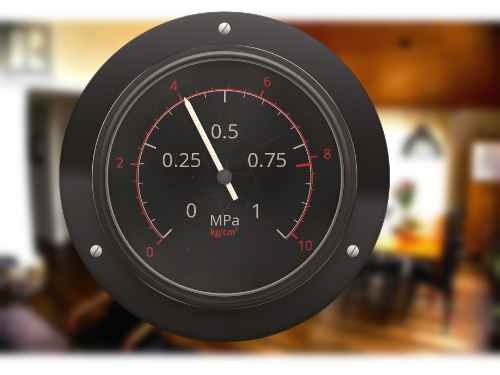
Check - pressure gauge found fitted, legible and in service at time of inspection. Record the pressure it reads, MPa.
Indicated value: 0.4 MPa
